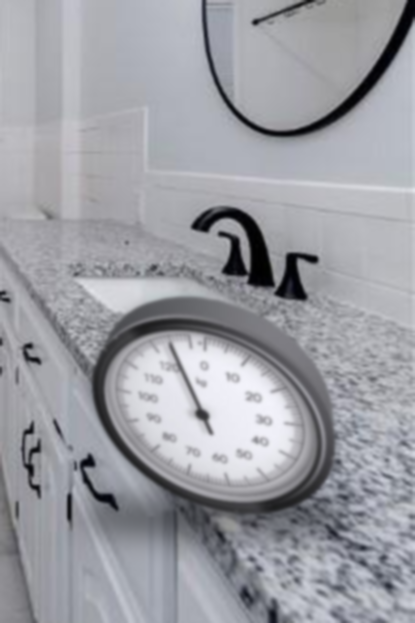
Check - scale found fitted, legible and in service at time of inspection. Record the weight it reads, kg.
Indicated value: 125 kg
